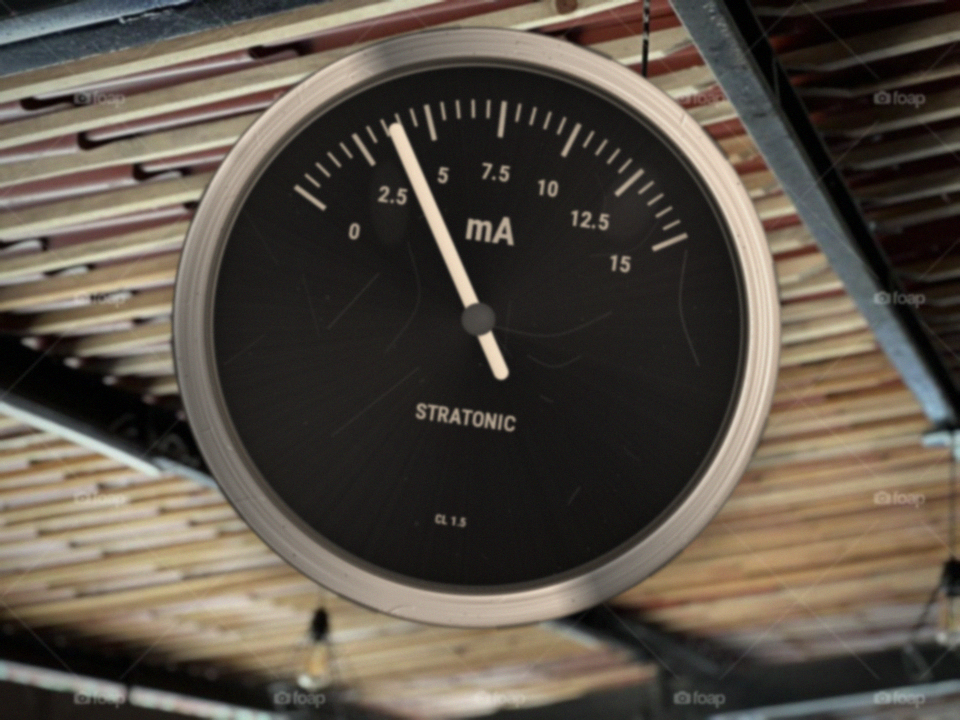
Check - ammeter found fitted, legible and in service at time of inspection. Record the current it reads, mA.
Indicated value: 3.75 mA
